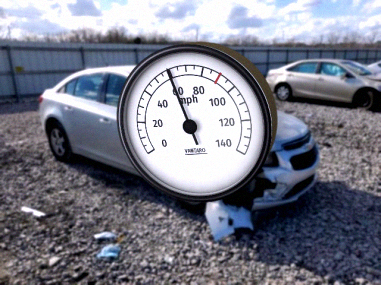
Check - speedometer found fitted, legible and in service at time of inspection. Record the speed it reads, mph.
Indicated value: 60 mph
